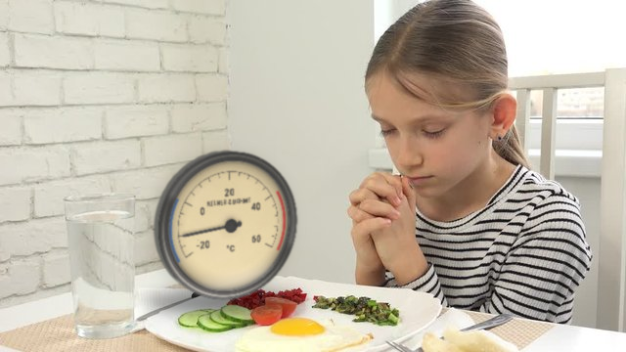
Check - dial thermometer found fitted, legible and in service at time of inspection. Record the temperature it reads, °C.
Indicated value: -12 °C
